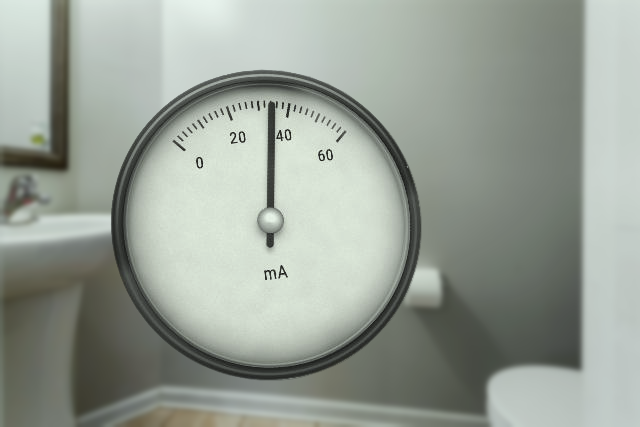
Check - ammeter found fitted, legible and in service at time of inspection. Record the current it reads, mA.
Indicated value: 34 mA
